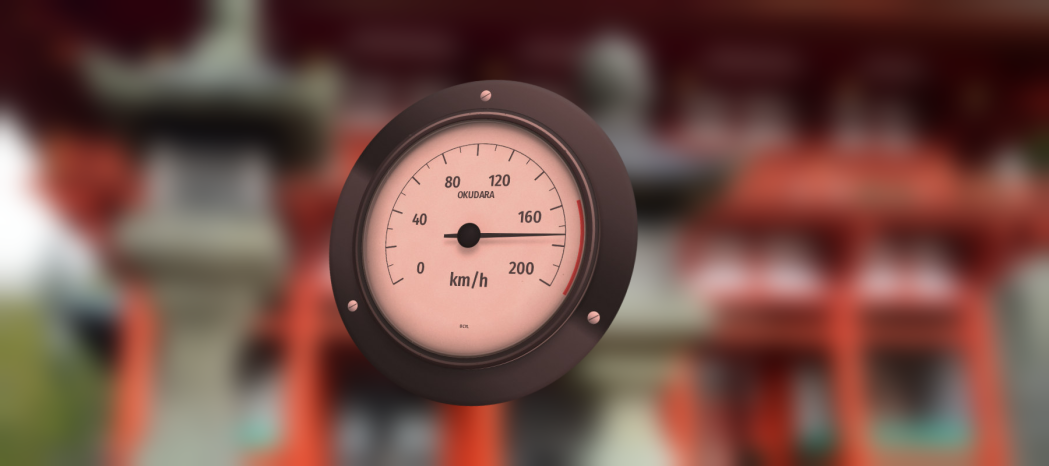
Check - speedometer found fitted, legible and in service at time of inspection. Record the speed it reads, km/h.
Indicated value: 175 km/h
